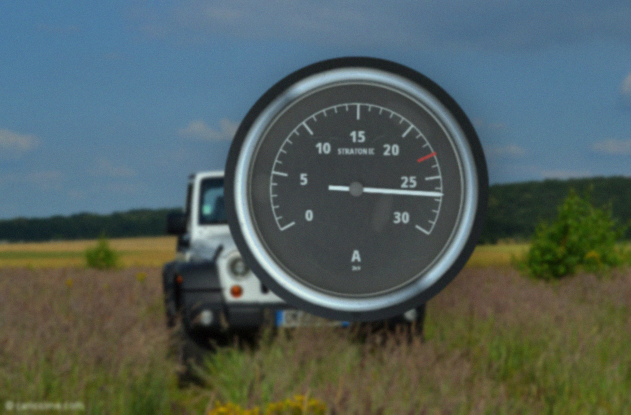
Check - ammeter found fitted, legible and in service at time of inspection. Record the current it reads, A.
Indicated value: 26.5 A
